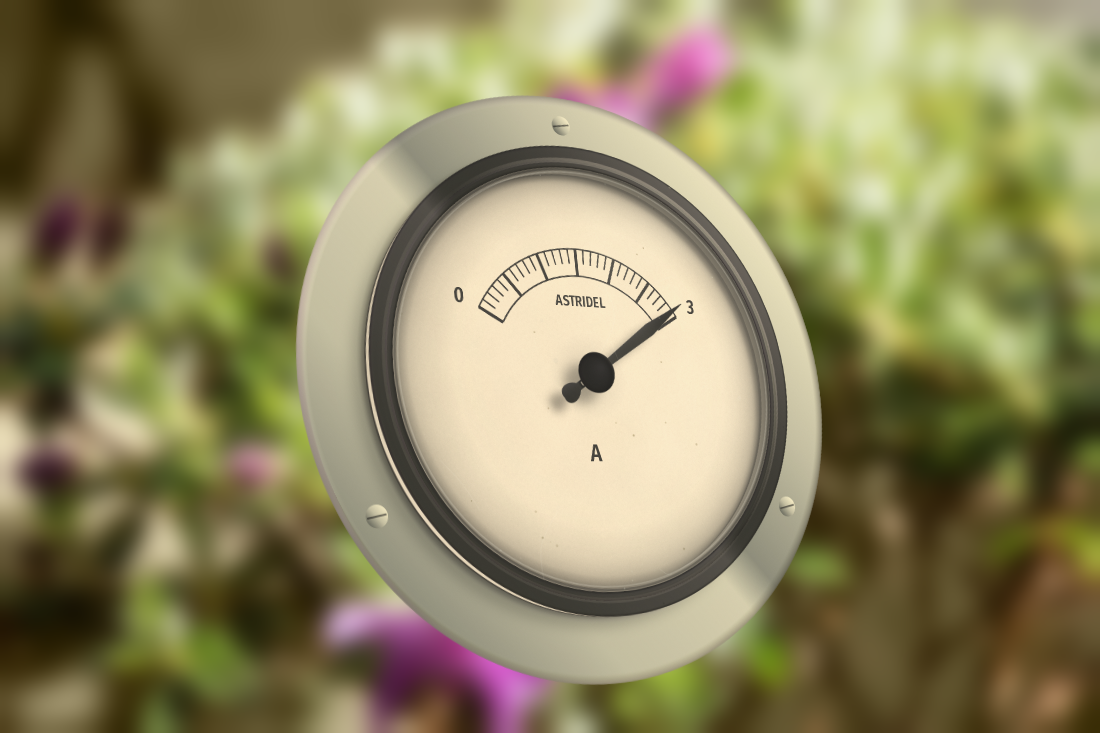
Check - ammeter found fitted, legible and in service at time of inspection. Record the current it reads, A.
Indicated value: 2.9 A
